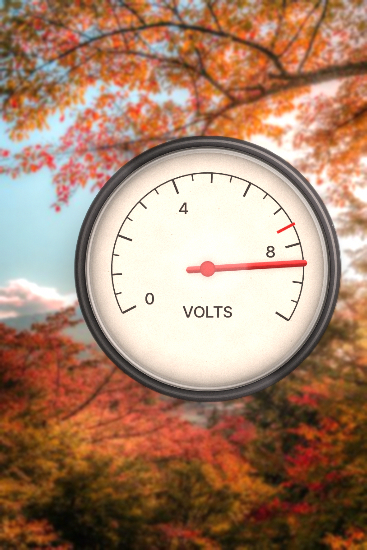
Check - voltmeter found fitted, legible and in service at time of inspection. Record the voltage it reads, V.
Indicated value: 8.5 V
